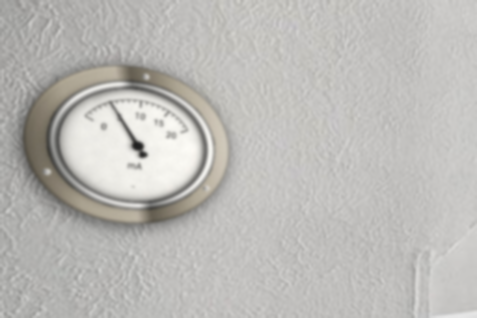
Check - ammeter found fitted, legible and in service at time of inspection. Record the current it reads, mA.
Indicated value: 5 mA
